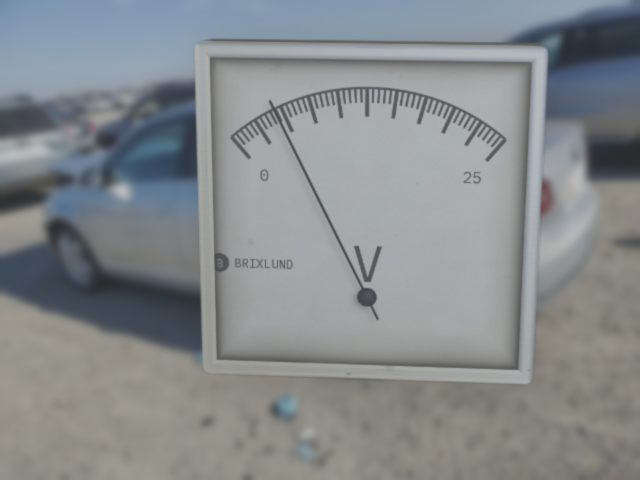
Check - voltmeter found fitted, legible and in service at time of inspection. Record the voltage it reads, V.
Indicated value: 4.5 V
